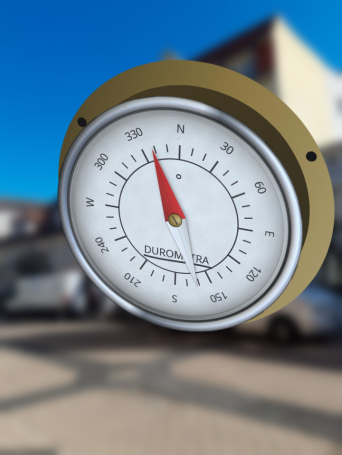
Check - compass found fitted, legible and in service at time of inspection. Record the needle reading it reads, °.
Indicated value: 340 °
